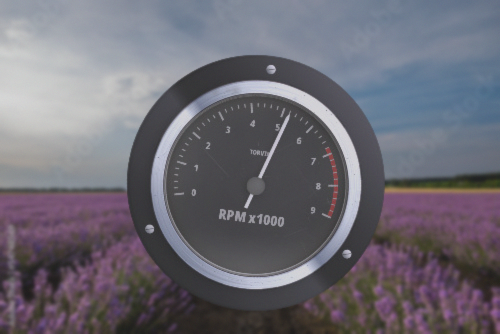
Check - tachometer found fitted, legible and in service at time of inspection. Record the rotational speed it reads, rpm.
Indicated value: 5200 rpm
